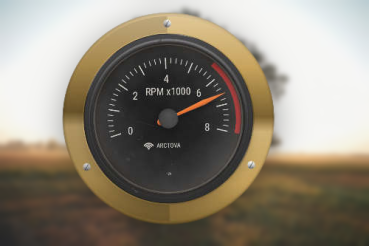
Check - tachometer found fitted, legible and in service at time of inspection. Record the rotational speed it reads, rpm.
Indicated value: 6600 rpm
